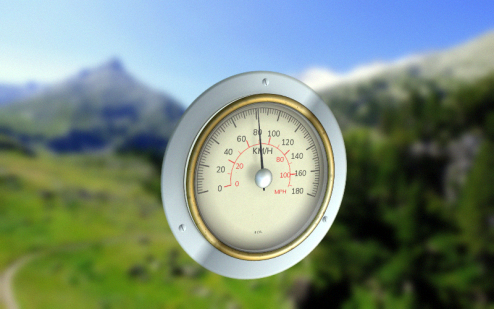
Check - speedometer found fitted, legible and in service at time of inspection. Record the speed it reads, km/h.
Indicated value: 80 km/h
